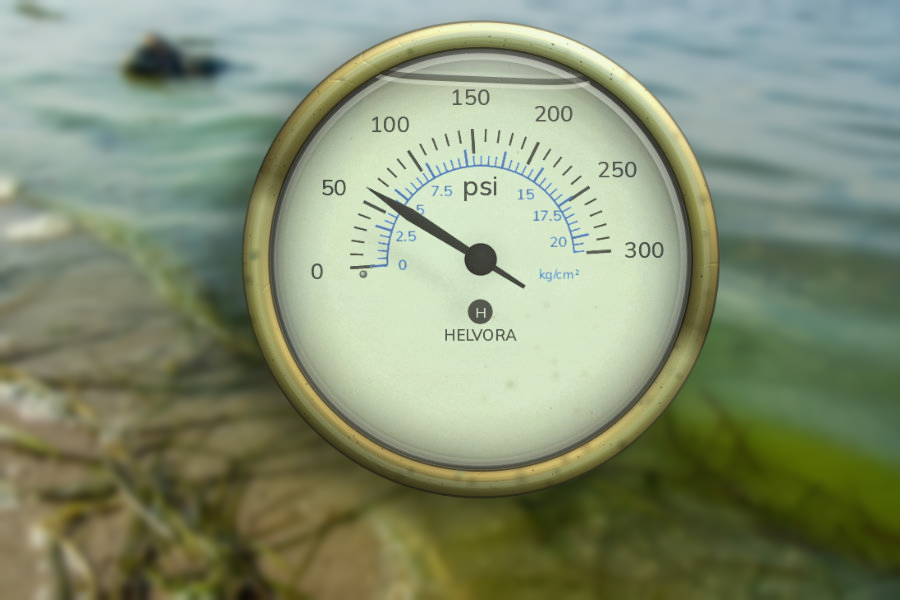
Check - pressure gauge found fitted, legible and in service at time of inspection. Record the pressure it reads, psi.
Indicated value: 60 psi
